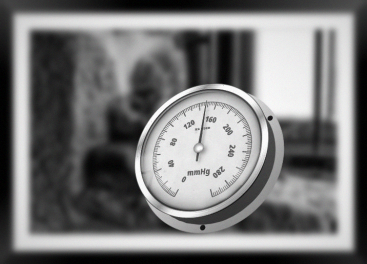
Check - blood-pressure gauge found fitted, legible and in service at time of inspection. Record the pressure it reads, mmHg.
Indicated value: 150 mmHg
